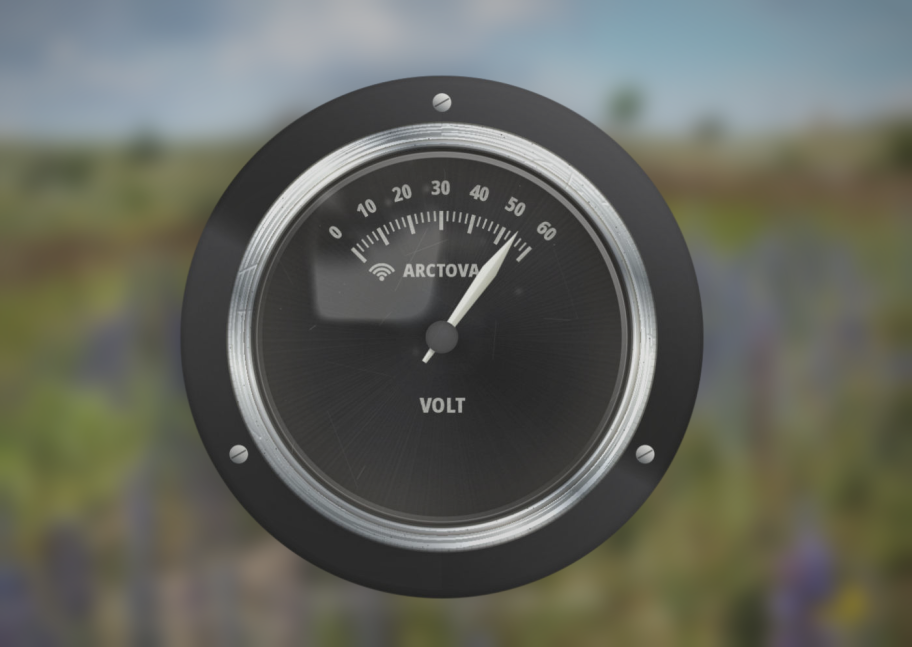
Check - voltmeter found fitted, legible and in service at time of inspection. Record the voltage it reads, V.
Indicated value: 54 V
